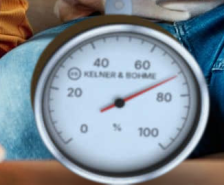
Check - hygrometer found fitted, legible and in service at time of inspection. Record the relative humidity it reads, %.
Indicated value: 72 %
